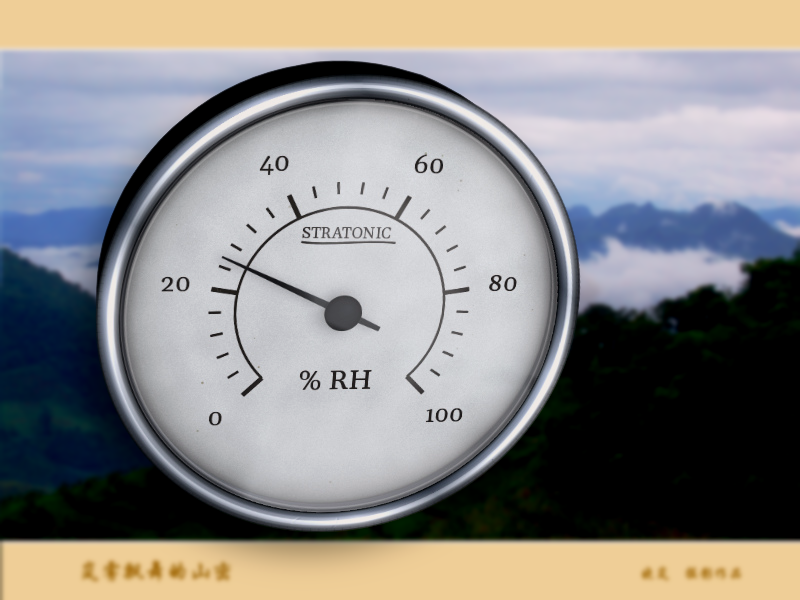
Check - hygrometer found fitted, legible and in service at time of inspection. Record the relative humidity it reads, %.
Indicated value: 26 %
